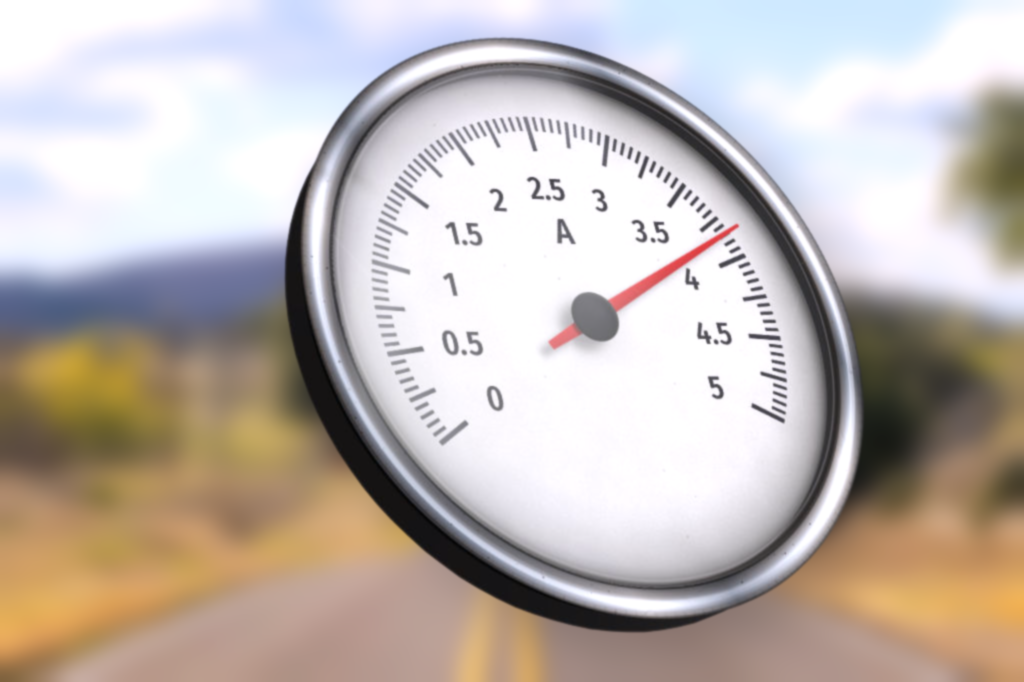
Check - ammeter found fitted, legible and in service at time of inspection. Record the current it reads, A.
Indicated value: 3.85 A
